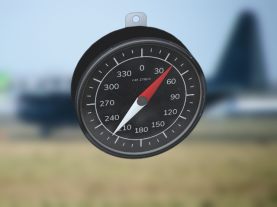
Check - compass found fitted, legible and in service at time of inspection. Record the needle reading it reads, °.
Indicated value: 40 °
